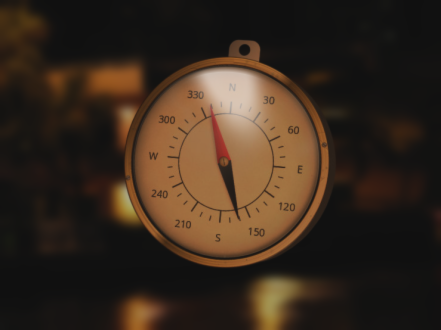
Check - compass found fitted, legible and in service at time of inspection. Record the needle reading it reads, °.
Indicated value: 340 °
